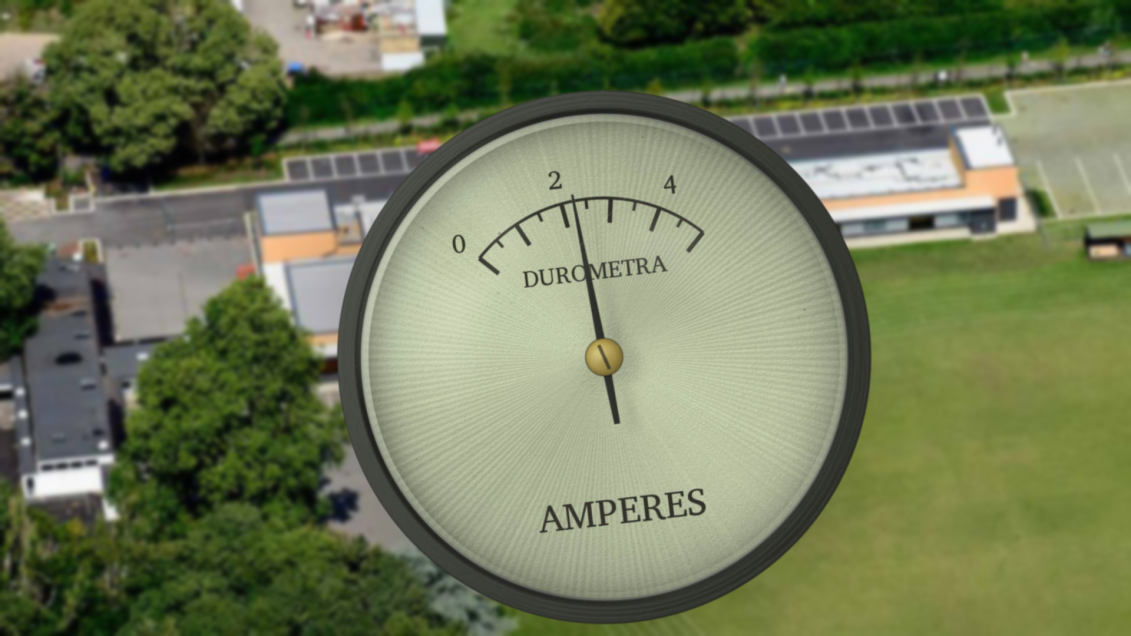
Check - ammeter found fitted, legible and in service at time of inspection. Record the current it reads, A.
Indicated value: 2.25 A
